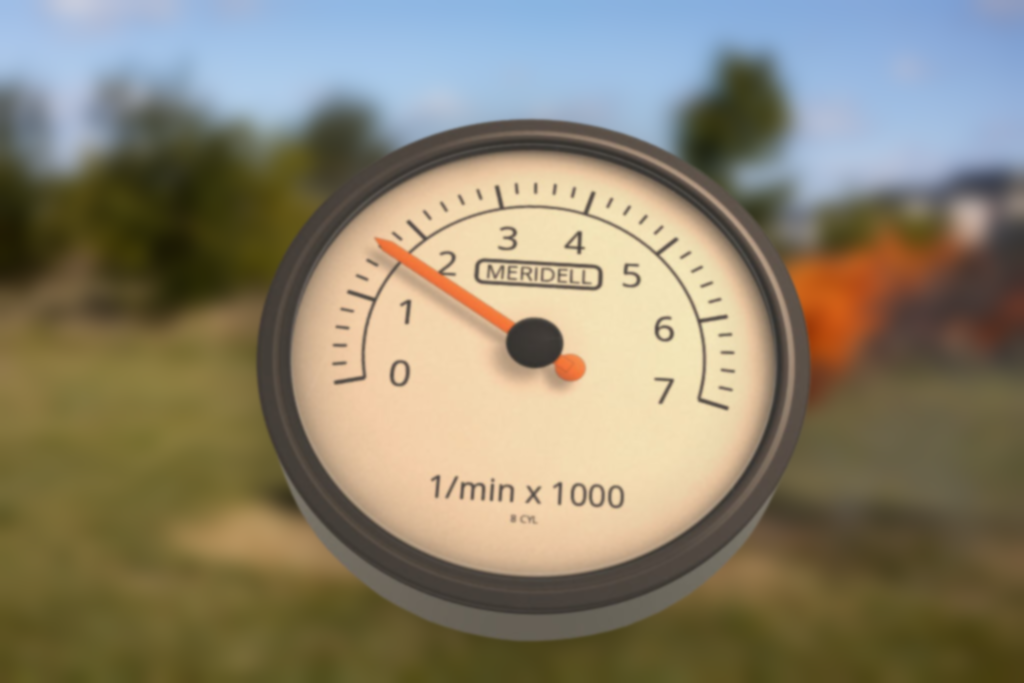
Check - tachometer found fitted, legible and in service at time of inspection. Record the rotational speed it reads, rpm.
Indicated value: 1600 rpm
